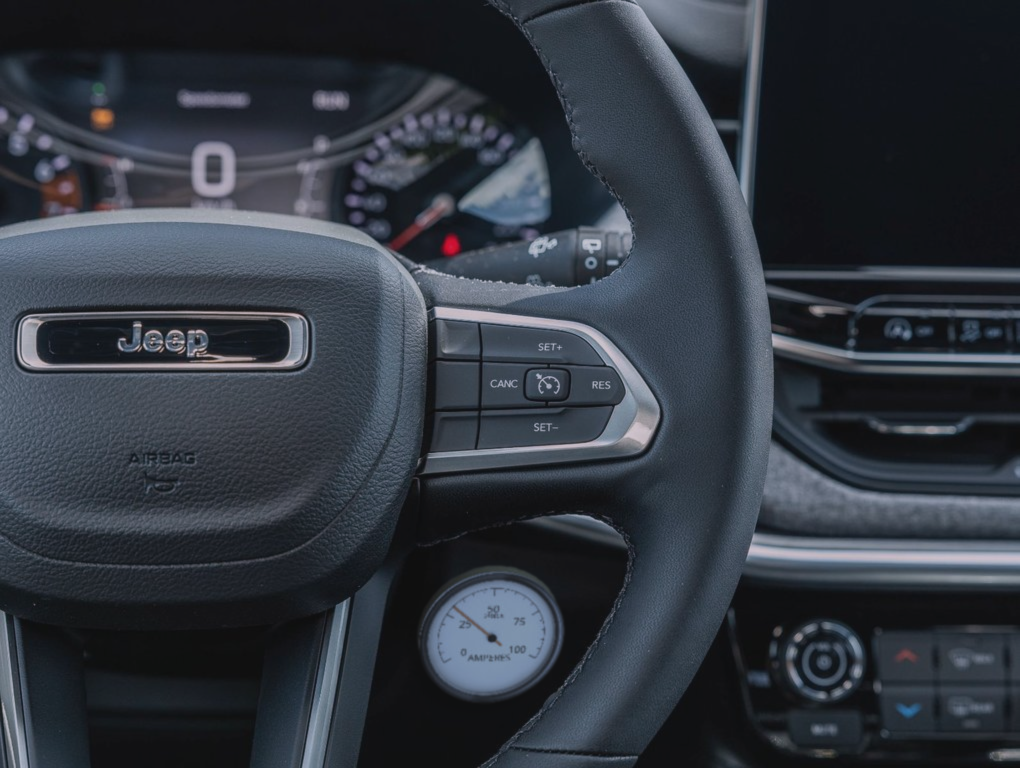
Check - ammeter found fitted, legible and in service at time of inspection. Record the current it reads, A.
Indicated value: 30 A
